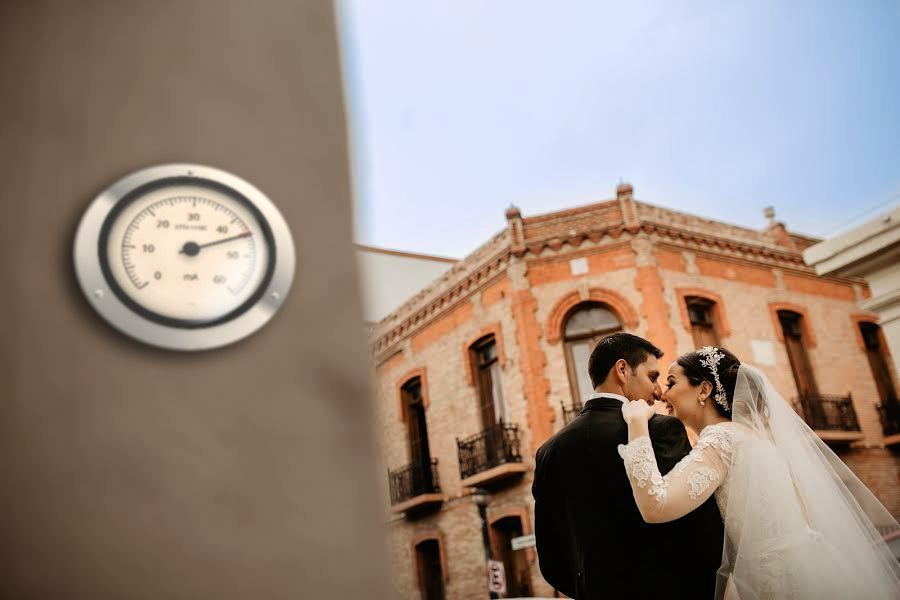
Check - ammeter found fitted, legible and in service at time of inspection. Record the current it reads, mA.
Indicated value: 45 mA
